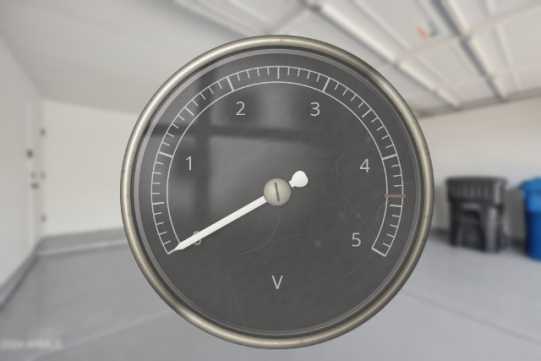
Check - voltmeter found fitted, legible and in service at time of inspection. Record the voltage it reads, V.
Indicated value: 0 V
